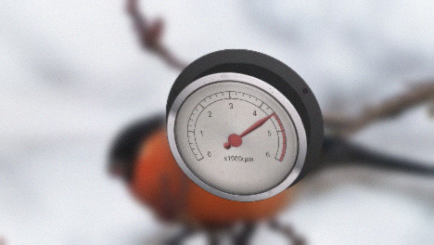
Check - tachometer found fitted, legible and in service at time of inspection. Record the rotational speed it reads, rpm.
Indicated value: 4400 rpm
